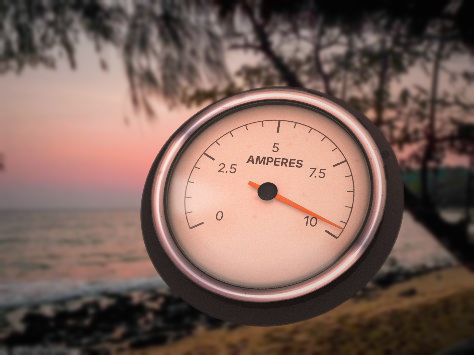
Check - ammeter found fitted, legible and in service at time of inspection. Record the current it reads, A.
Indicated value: 9.75 A
